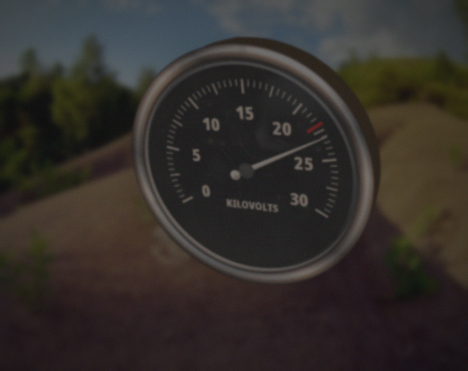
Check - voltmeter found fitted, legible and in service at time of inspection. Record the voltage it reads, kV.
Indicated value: 23 kV
